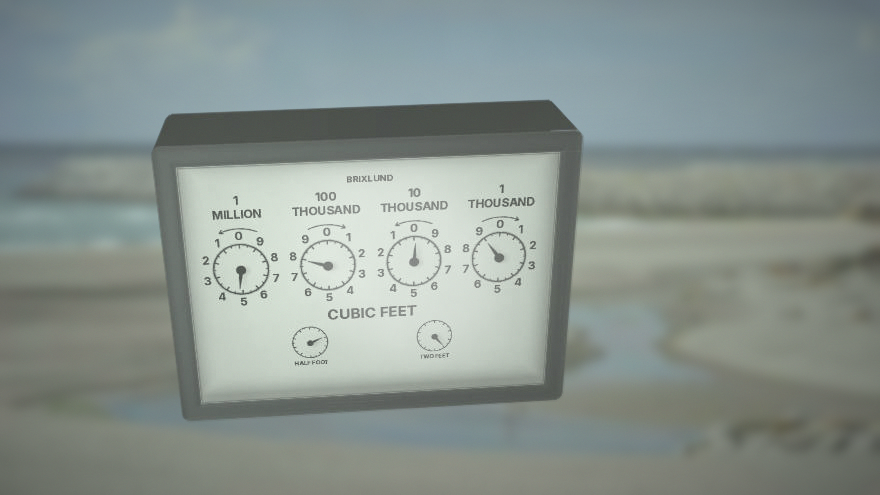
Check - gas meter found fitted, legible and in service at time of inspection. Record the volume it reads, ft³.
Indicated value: 479900 ft³
